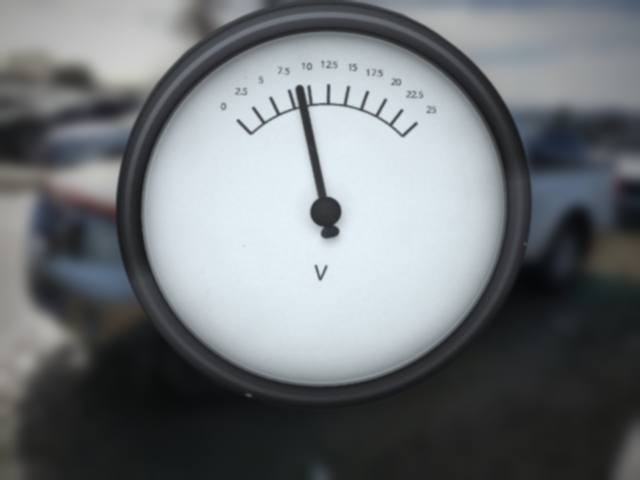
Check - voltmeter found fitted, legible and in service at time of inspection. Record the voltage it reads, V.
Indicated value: 8.75 V
